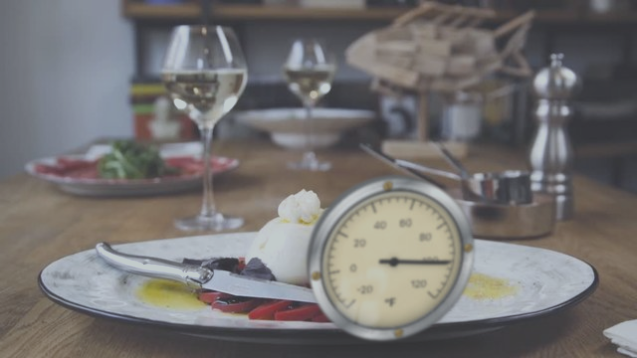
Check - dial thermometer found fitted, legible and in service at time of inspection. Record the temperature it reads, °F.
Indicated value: 100 °F
